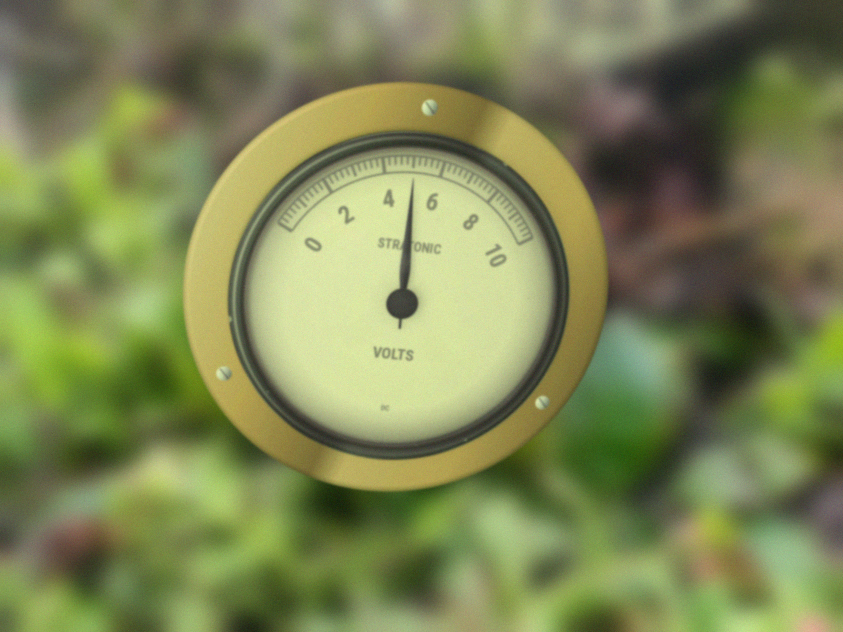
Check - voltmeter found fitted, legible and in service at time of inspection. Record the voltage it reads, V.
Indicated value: 5 V
